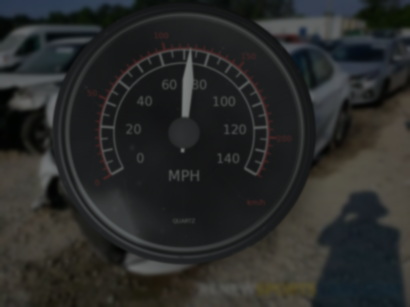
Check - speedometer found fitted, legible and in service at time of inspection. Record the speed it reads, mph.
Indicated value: 72.5 mph
